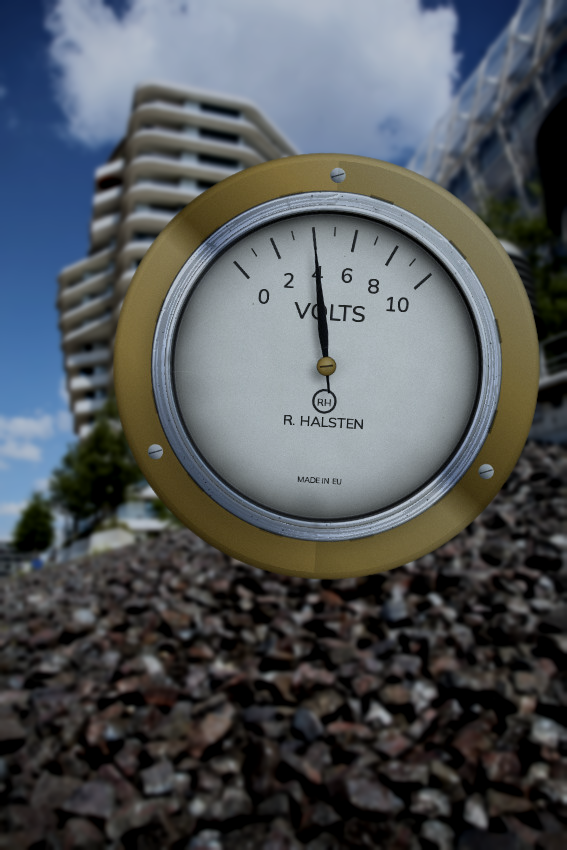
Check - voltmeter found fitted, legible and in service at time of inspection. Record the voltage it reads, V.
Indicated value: 4 V
